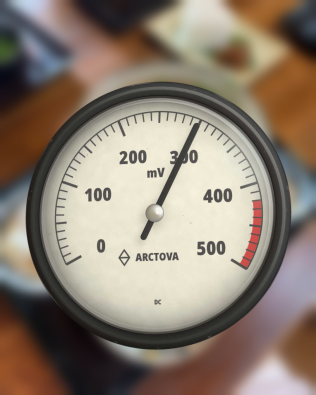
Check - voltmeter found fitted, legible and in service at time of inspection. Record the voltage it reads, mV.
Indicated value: 300 mV
